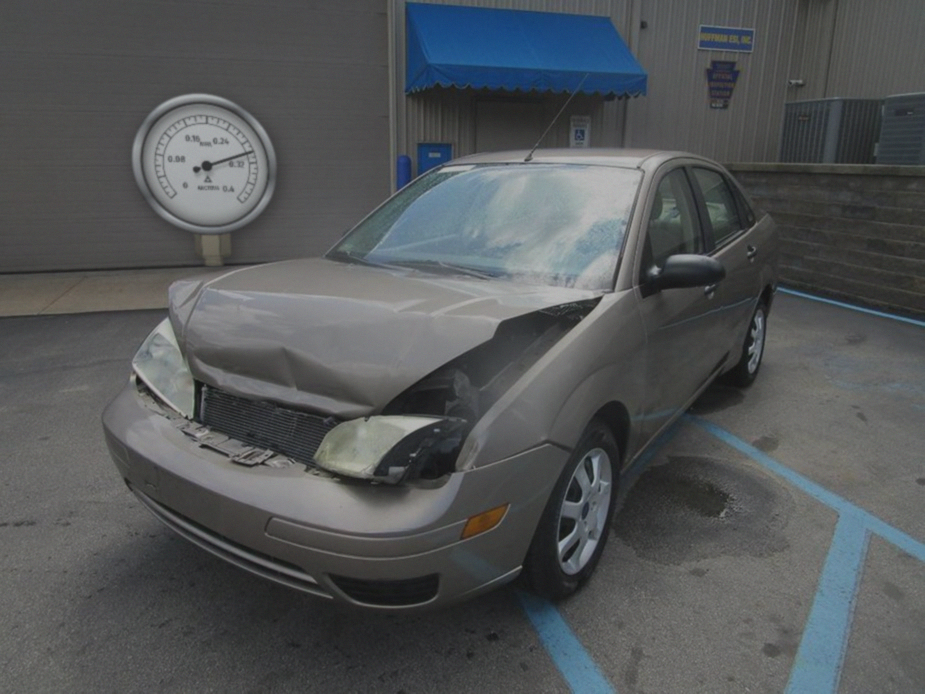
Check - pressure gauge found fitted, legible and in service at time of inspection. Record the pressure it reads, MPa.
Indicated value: 0.3 MPa
